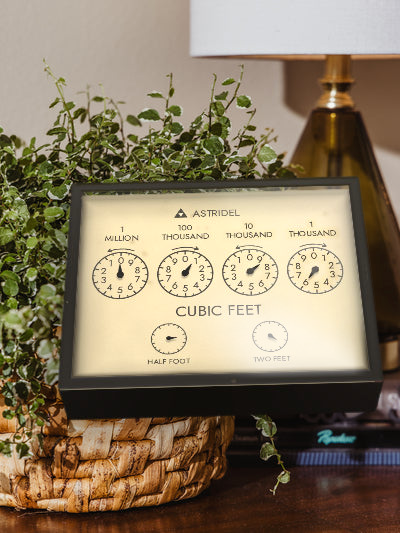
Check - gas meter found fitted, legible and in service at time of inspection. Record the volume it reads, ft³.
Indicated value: 8600 ft³
